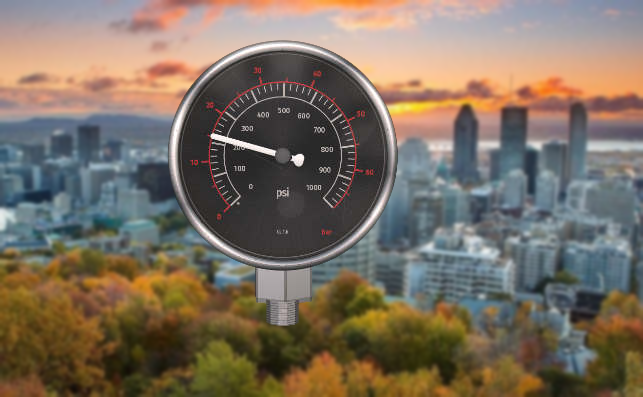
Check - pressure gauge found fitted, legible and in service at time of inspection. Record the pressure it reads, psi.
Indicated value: 220 psi
